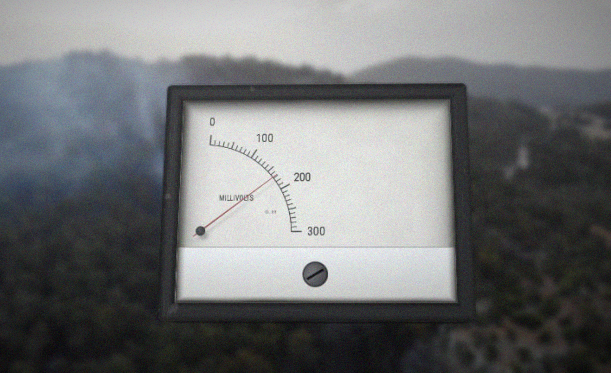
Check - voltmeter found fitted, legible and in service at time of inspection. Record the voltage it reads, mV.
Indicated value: 170 mV
